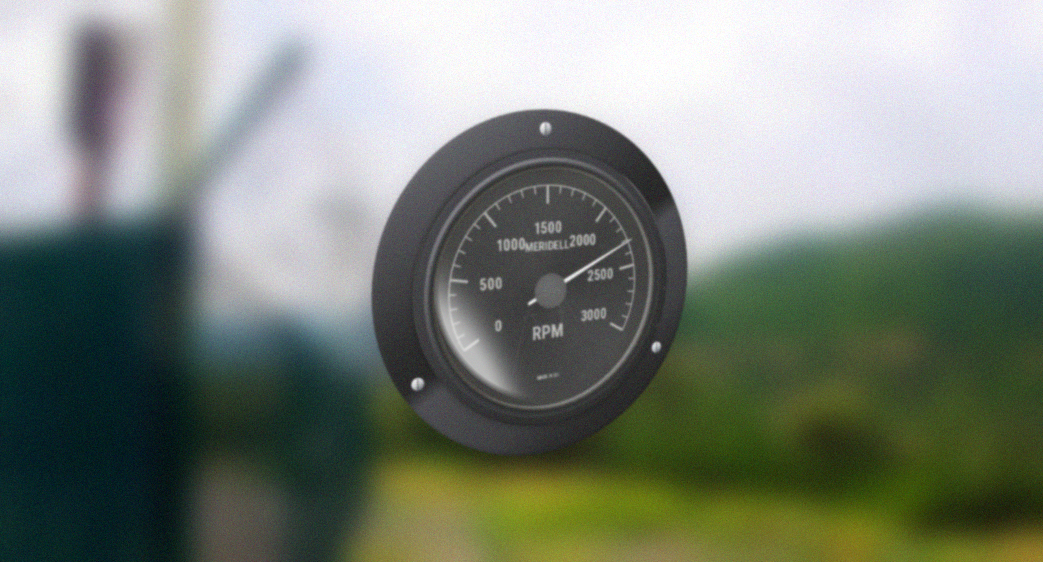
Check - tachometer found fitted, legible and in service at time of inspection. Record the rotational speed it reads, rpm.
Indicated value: 2300 rpm
